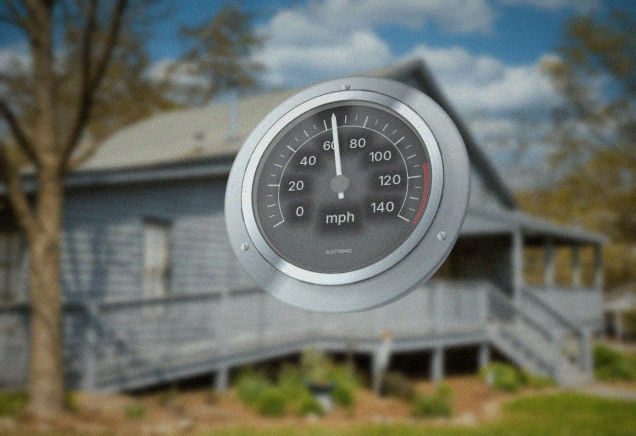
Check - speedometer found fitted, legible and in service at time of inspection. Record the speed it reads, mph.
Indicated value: 65 mph
